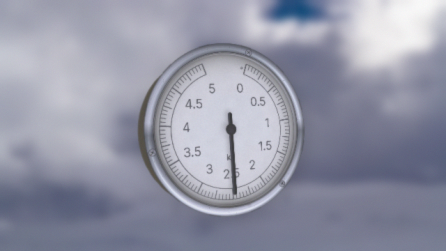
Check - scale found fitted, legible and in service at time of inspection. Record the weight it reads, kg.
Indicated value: 2.5 kg
